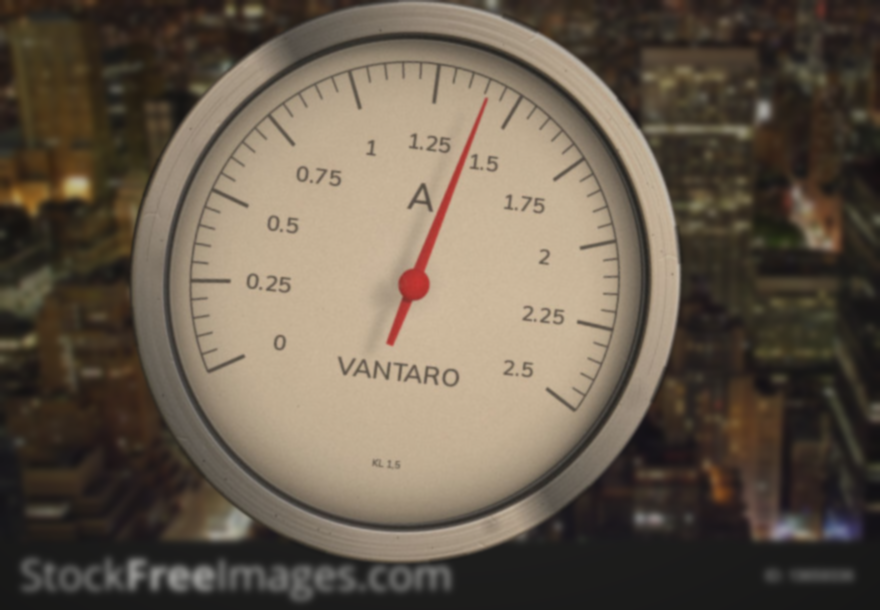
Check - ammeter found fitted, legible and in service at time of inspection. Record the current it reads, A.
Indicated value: 1.4 A
